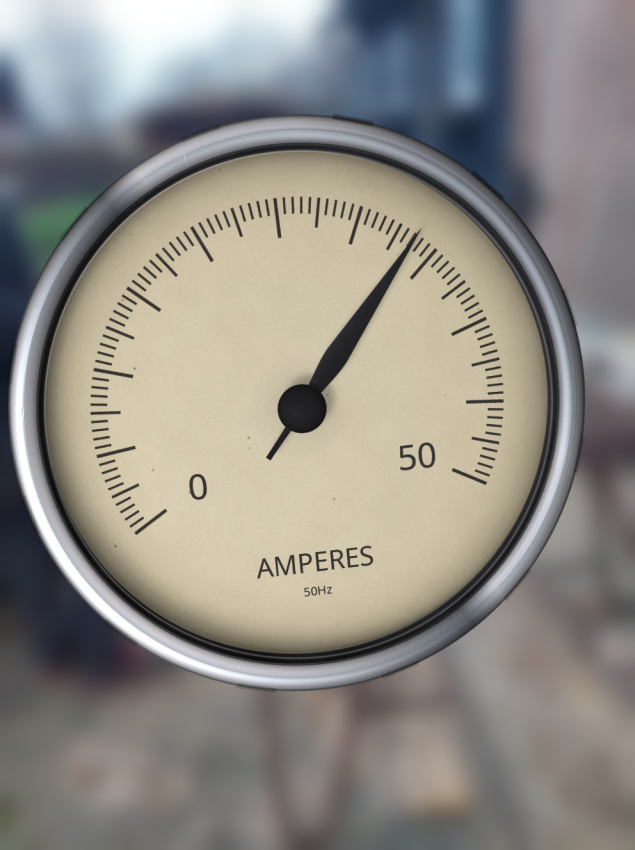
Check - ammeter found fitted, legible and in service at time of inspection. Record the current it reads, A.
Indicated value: 33.5 A
